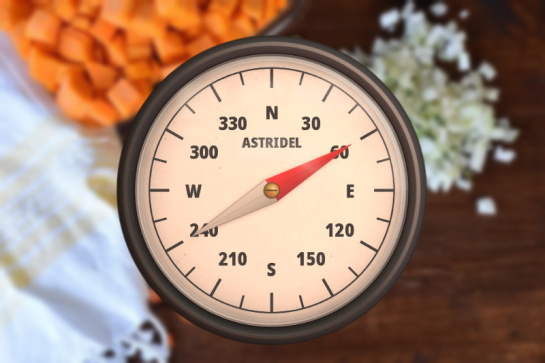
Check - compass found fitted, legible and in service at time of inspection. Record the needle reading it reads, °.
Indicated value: 60 °
